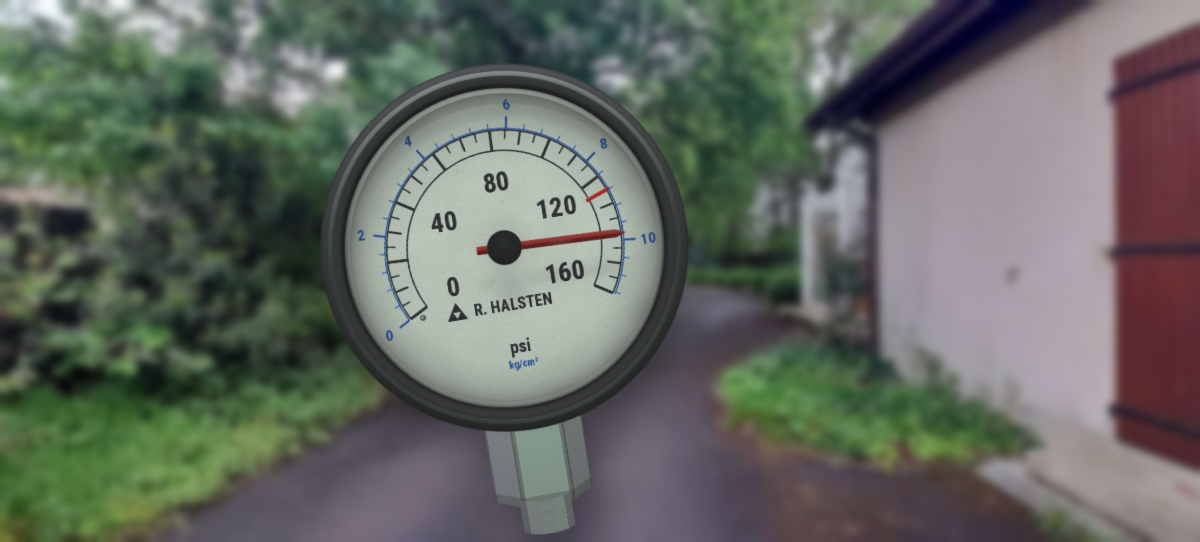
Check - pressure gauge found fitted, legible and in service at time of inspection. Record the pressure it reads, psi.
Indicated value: 140 psi
